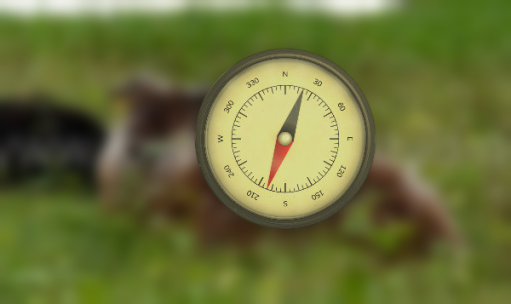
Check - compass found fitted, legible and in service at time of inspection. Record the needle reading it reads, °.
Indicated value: 200 °
